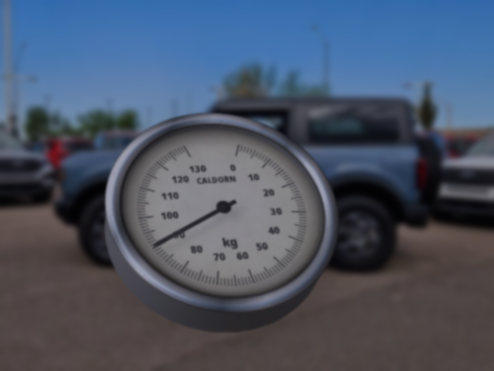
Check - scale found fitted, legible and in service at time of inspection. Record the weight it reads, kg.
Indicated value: 90 kg
